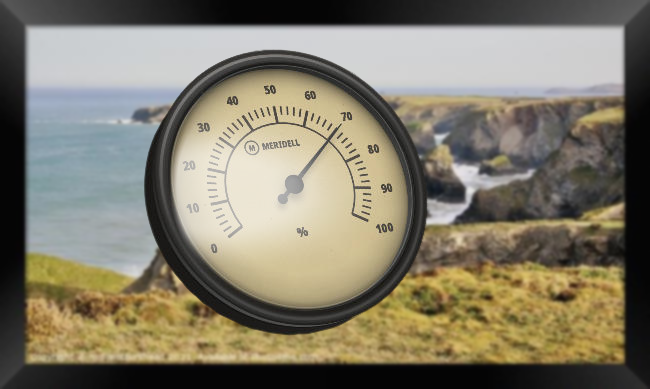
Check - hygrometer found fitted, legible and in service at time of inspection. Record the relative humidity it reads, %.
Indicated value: 70 %
